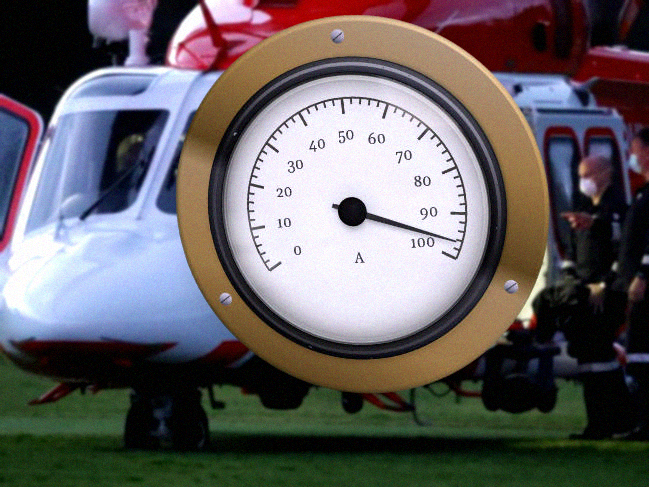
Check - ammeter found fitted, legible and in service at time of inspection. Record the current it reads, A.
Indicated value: 96 A
